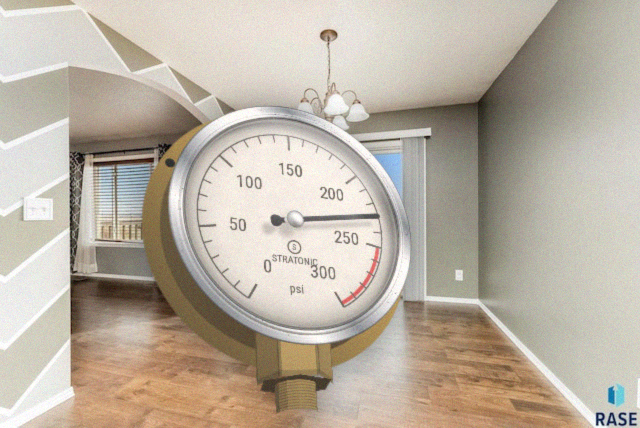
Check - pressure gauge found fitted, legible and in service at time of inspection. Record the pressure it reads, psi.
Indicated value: 230 psi
